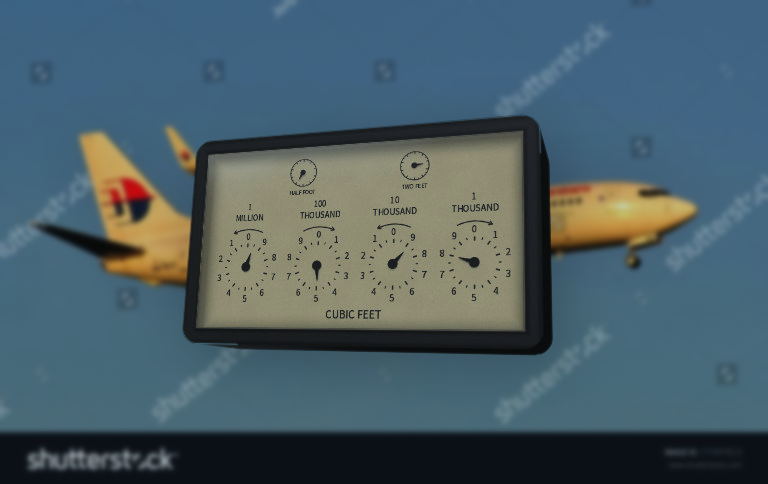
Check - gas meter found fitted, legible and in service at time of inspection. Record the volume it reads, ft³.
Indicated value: 948800 ft³
